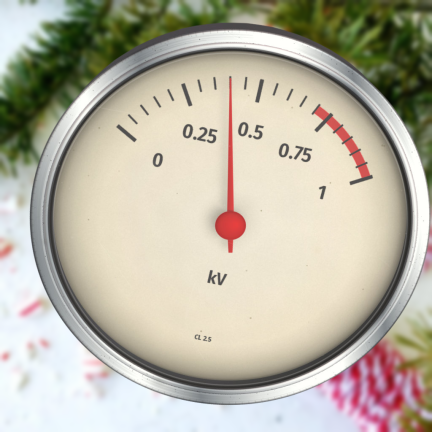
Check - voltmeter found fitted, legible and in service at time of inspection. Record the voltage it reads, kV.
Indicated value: 0.4 kV
